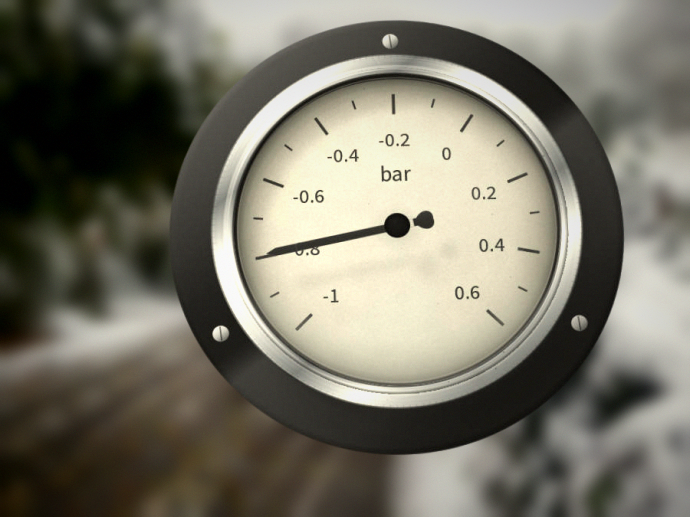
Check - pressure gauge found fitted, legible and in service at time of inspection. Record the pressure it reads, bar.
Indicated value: -0.8 bar
